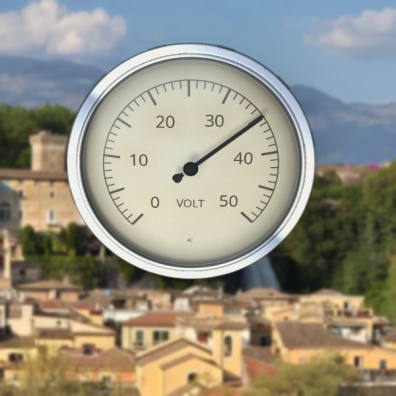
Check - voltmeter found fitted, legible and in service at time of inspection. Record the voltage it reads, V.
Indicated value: 35 V
